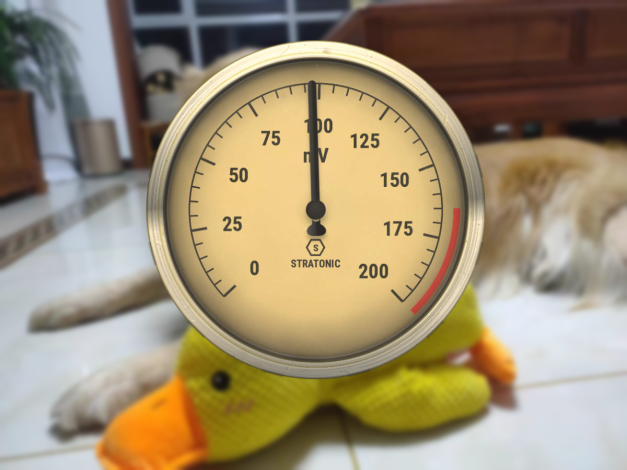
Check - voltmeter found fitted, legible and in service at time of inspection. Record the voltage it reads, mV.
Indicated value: 97.5 mV
